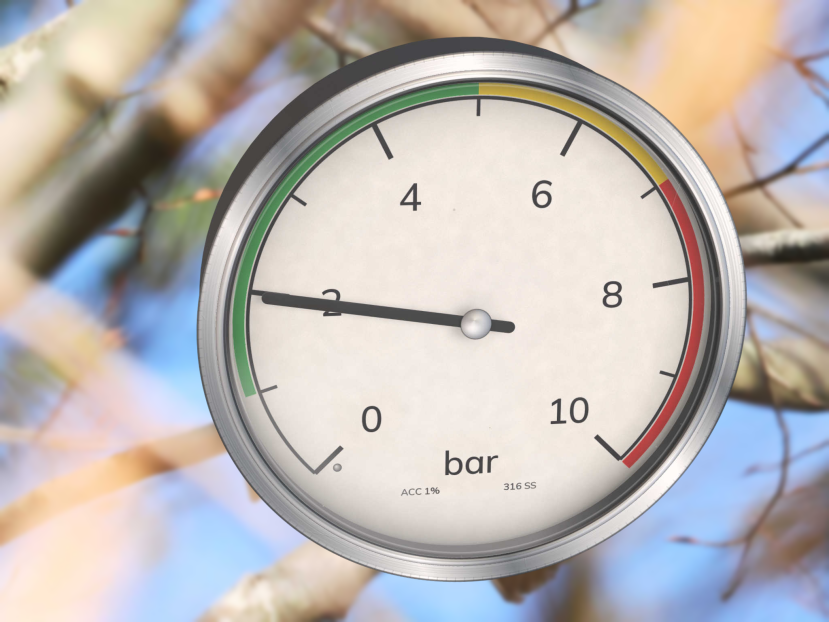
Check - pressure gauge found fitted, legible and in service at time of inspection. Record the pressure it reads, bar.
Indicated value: 2 bar
